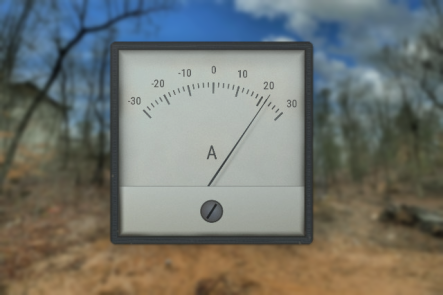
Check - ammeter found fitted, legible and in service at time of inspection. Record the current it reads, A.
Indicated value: 22 A
